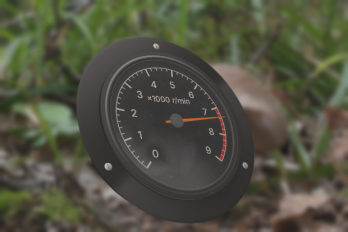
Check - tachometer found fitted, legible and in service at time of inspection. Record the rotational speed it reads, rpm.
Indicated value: 7400 rpm
